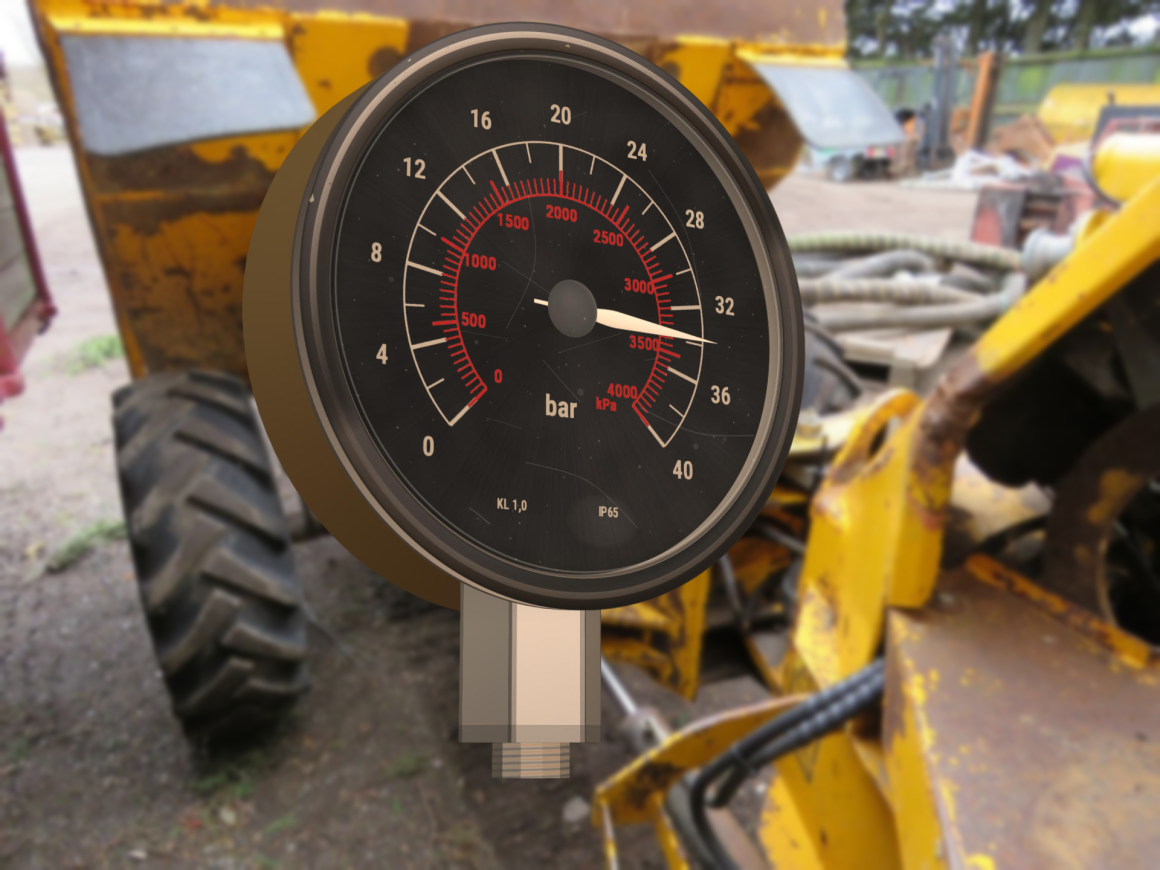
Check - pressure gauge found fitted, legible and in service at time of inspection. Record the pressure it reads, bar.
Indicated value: 34 bar
